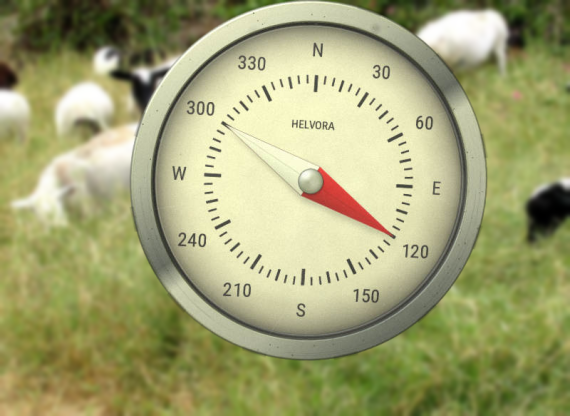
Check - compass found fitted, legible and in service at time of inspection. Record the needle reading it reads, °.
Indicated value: 120 °
